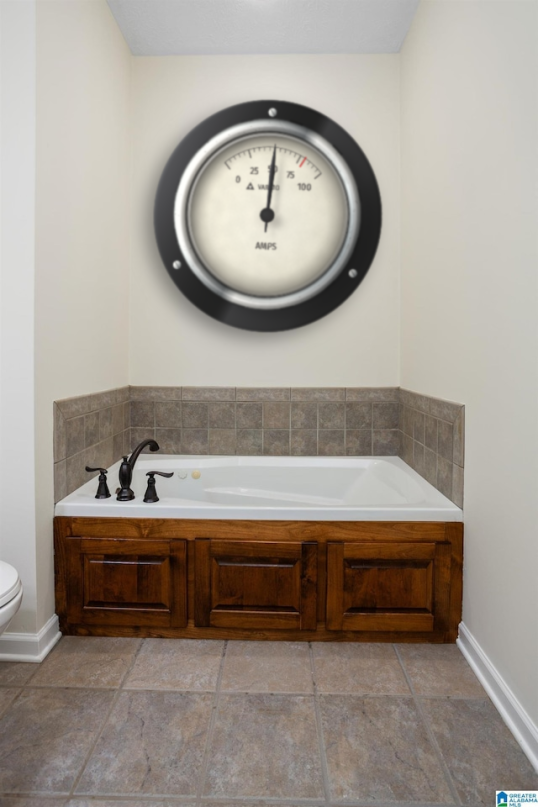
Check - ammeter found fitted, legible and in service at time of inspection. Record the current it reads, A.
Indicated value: 50 A
